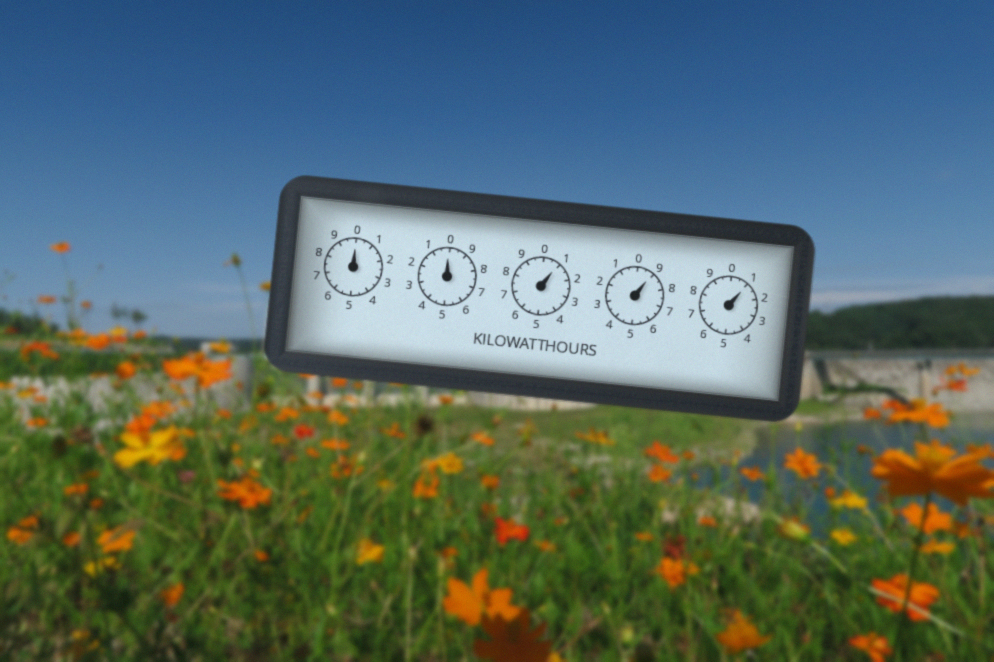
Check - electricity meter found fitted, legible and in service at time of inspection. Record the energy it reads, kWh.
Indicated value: 91 kWh
